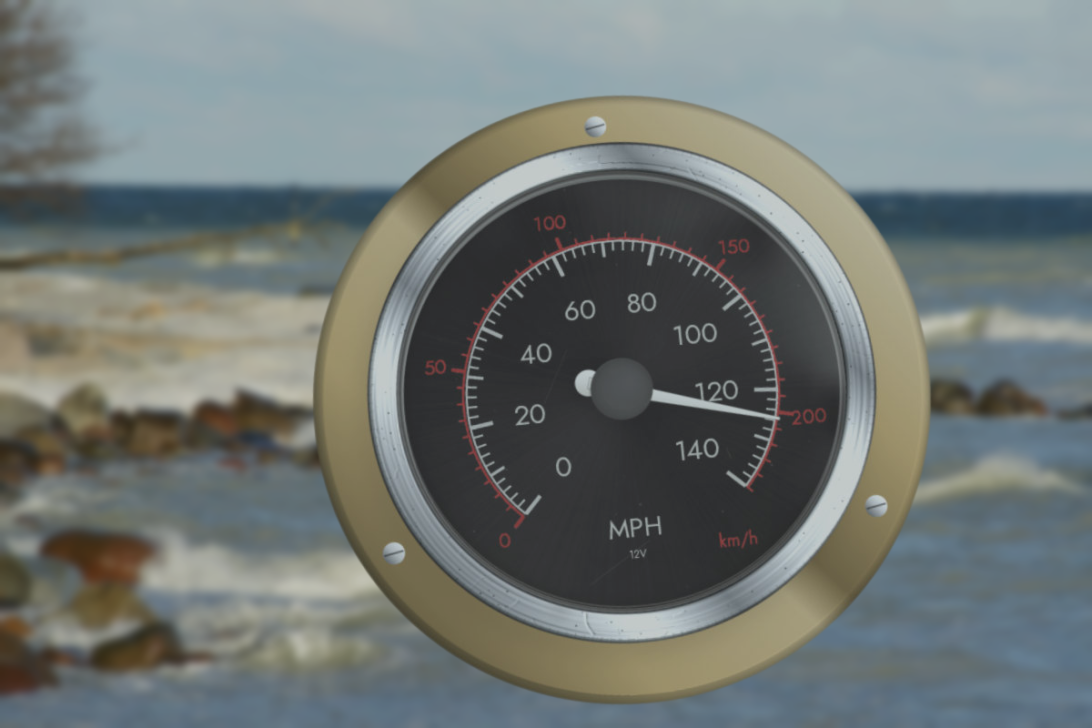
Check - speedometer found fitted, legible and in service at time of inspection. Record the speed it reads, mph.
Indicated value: 126 mph
